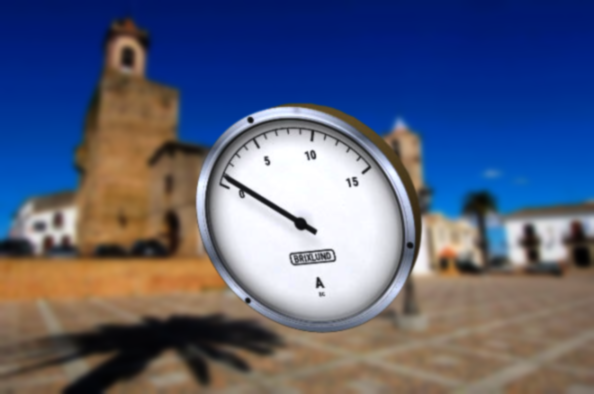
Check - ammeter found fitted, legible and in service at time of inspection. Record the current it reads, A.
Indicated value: 1 A
